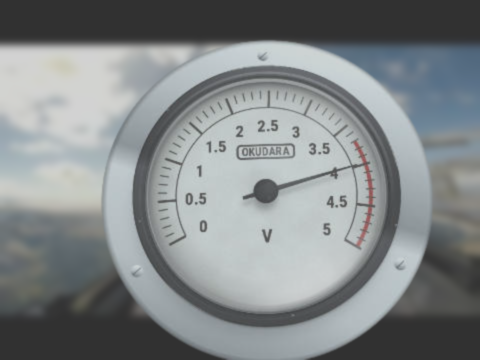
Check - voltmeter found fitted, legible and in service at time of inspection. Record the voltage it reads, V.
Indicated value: 4 V
